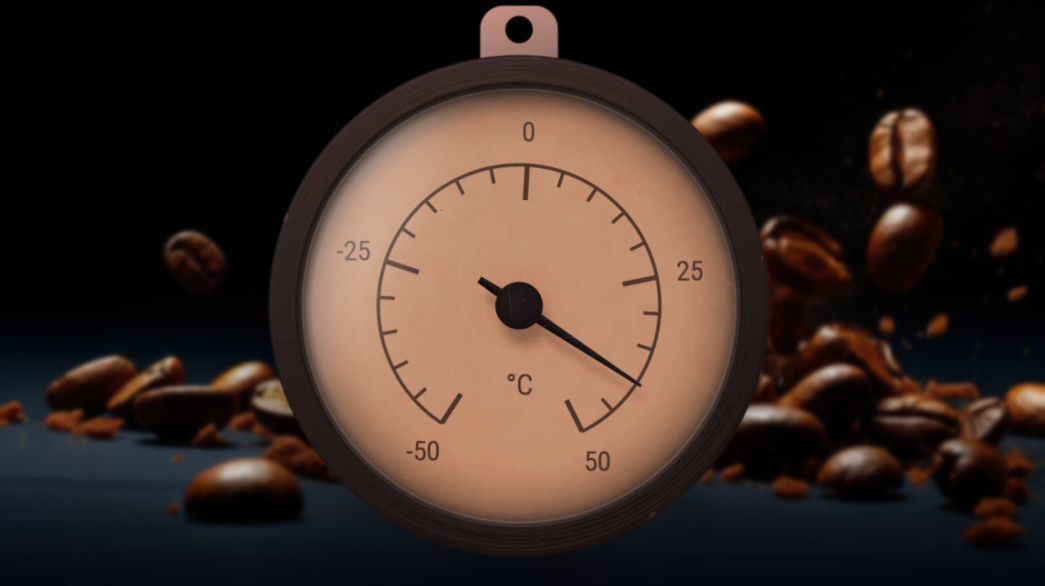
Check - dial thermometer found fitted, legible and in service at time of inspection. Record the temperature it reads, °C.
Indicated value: 40 °C
